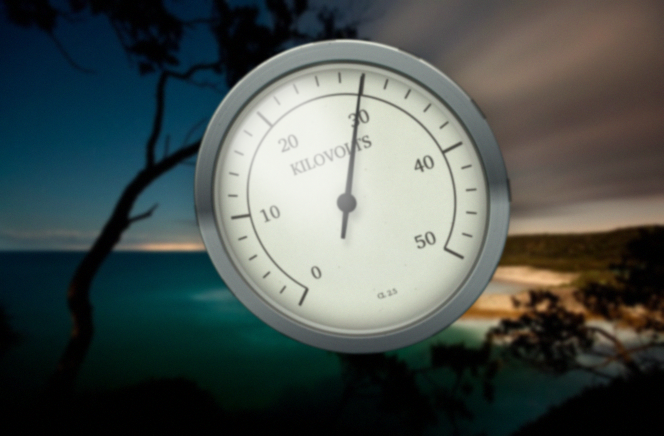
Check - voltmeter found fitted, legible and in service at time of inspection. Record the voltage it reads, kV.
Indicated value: 30 kV
